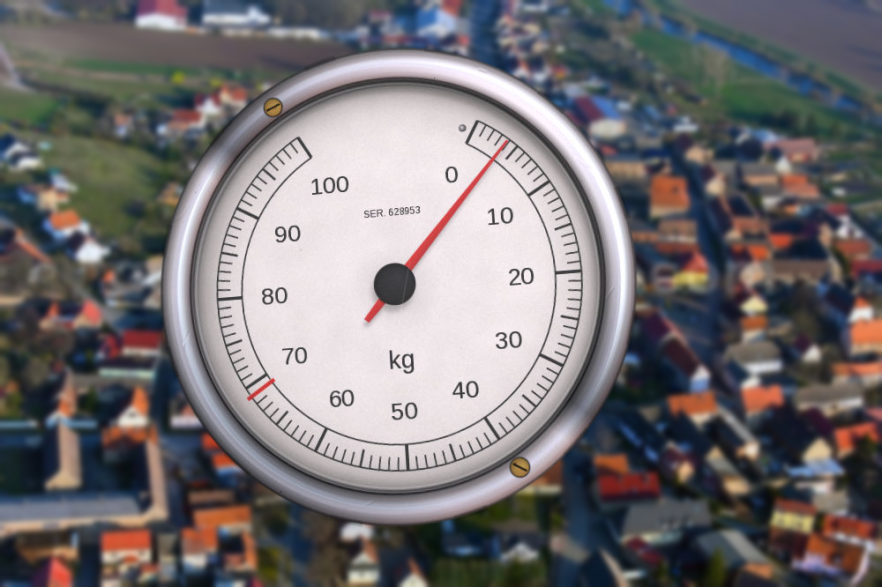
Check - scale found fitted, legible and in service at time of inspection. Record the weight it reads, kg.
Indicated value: 4 kg
